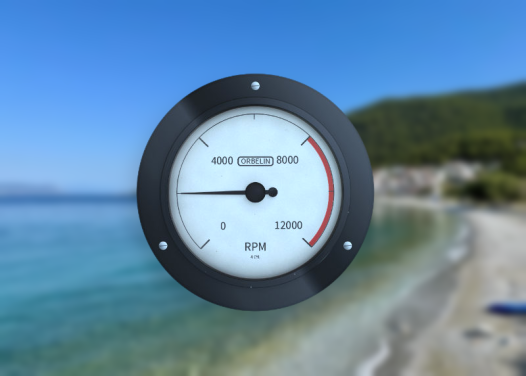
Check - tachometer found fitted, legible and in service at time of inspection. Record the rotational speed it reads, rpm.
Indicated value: 2000 rpm
